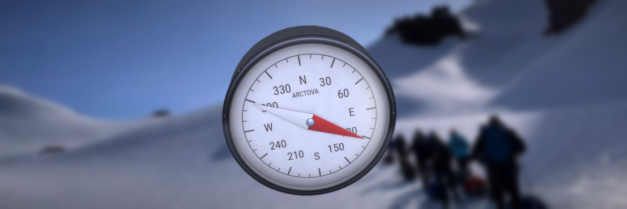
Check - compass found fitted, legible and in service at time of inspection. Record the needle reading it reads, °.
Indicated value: 120 °
